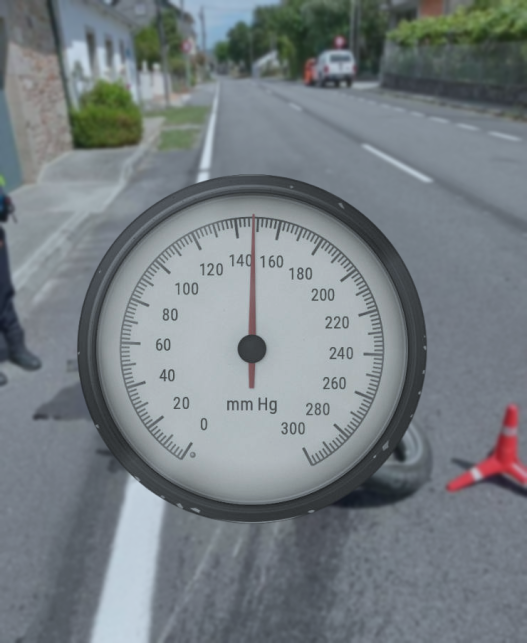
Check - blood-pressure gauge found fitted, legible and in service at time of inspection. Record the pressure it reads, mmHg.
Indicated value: 148 mmHg
